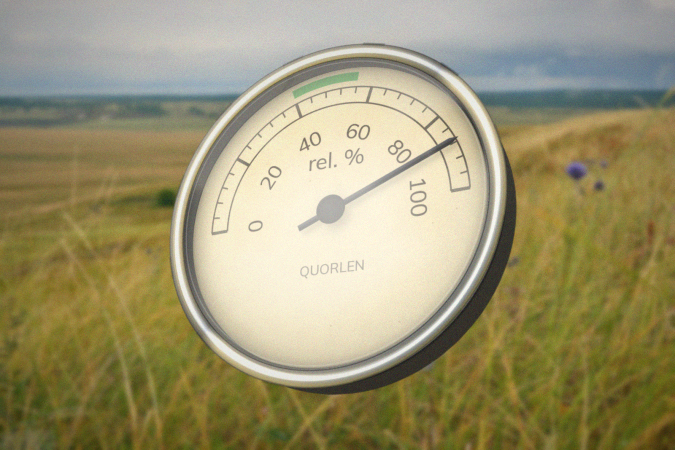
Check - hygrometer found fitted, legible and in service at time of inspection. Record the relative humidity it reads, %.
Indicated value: 88 %
